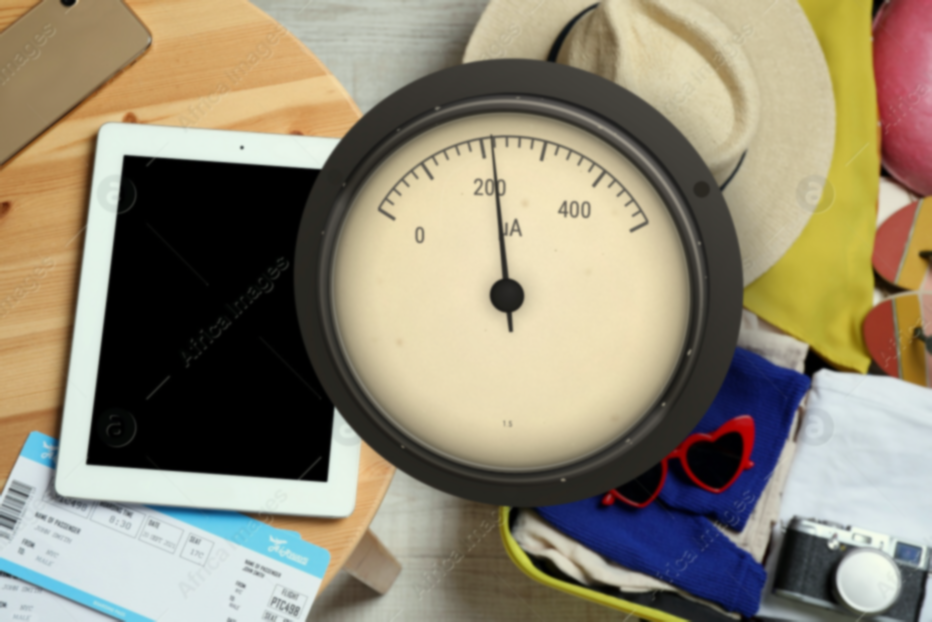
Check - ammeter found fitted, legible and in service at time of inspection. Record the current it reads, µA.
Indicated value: 220 µA
